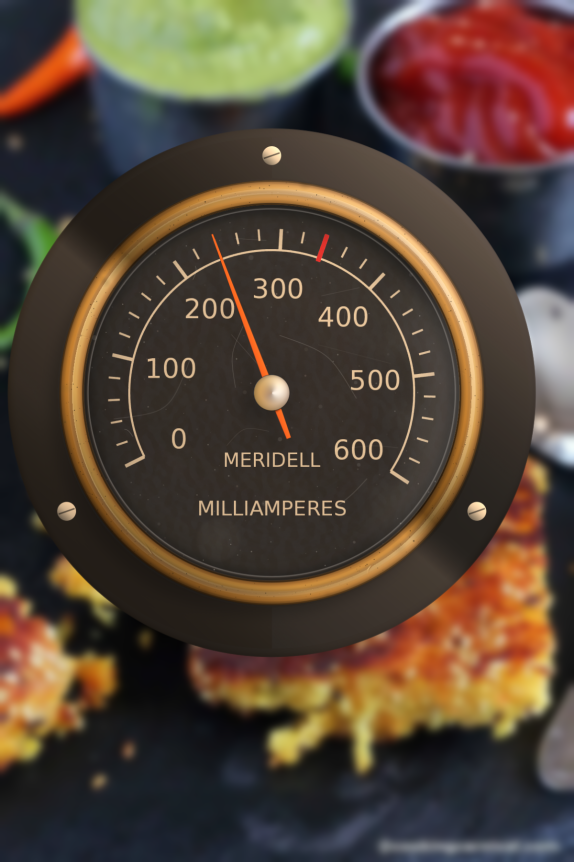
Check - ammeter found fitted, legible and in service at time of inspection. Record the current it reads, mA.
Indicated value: 240 mA
